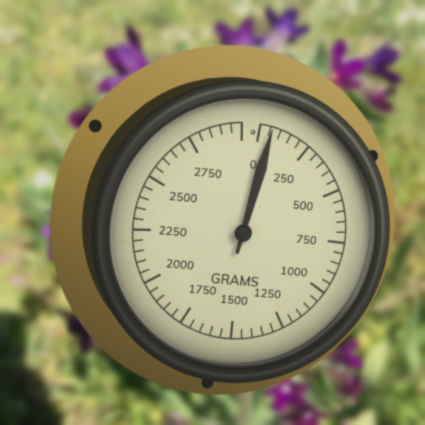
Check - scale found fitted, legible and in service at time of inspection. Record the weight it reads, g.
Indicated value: 50 g
